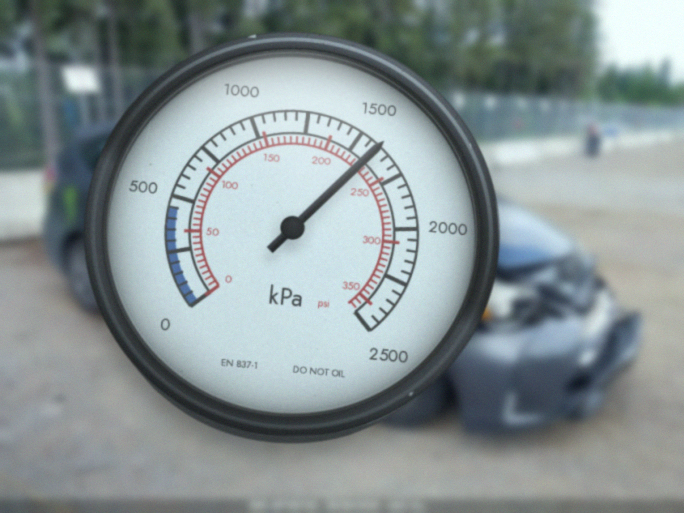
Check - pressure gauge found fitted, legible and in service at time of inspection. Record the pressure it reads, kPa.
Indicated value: 1600 kPa
